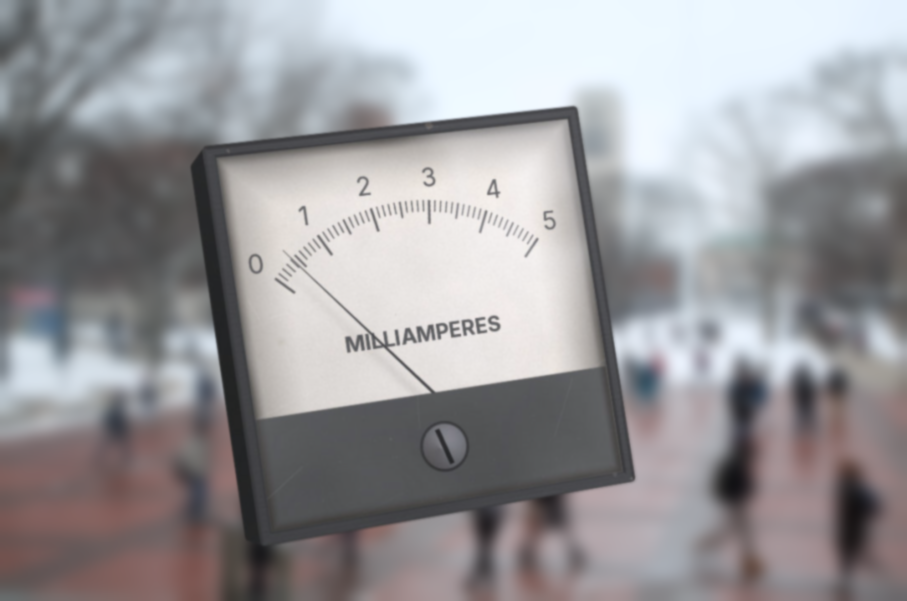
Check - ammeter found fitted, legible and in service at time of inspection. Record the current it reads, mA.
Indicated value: 0.4 mA
